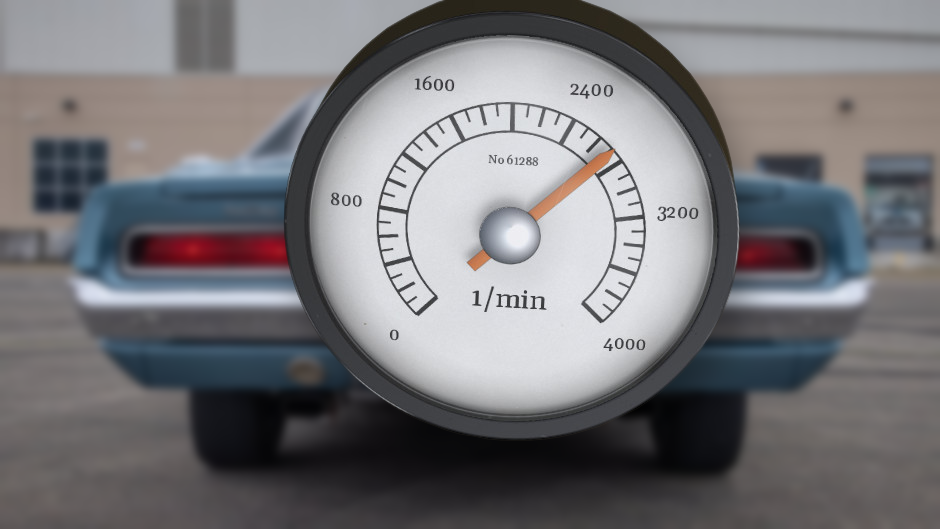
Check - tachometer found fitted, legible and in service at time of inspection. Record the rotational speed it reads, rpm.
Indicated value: 2700 rpm
